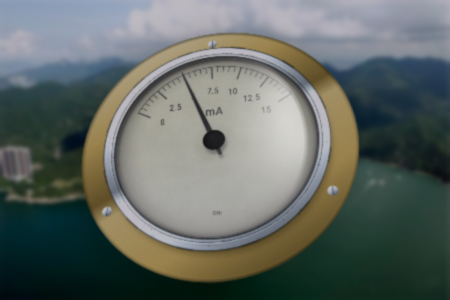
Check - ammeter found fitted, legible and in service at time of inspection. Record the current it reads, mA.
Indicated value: 5 mA
